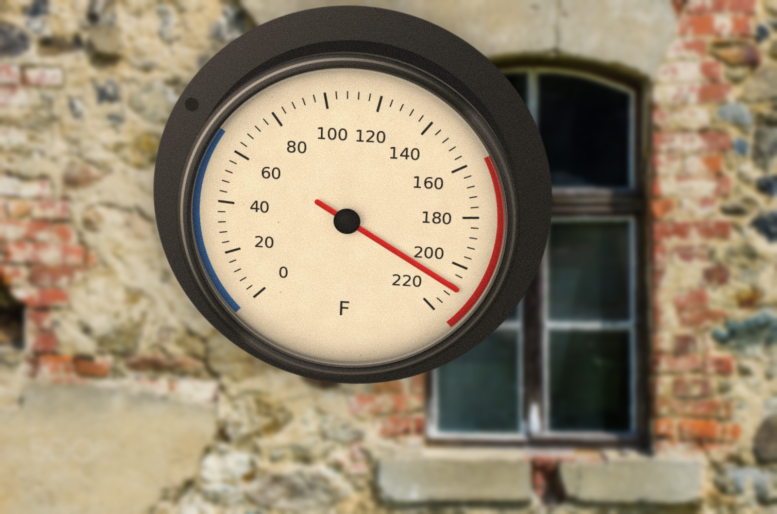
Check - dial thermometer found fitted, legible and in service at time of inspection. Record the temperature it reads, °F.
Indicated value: 208 °F
